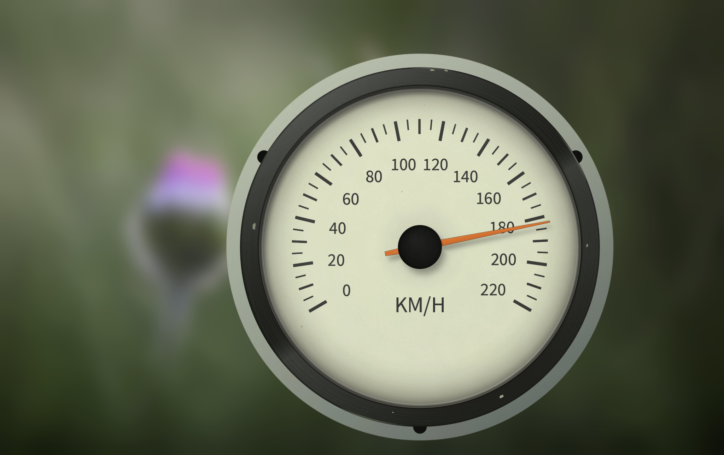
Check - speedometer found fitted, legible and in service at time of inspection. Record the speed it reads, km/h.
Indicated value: 182.5 km/h
